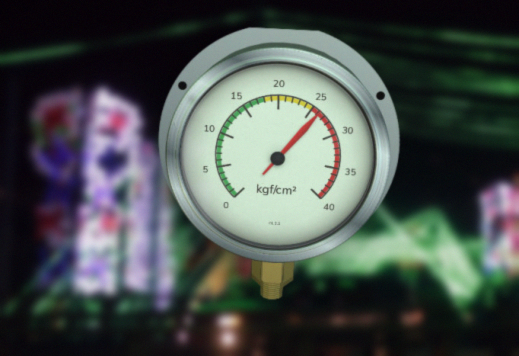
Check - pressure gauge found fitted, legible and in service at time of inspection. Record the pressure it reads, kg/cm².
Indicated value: 26 kg/cm²
